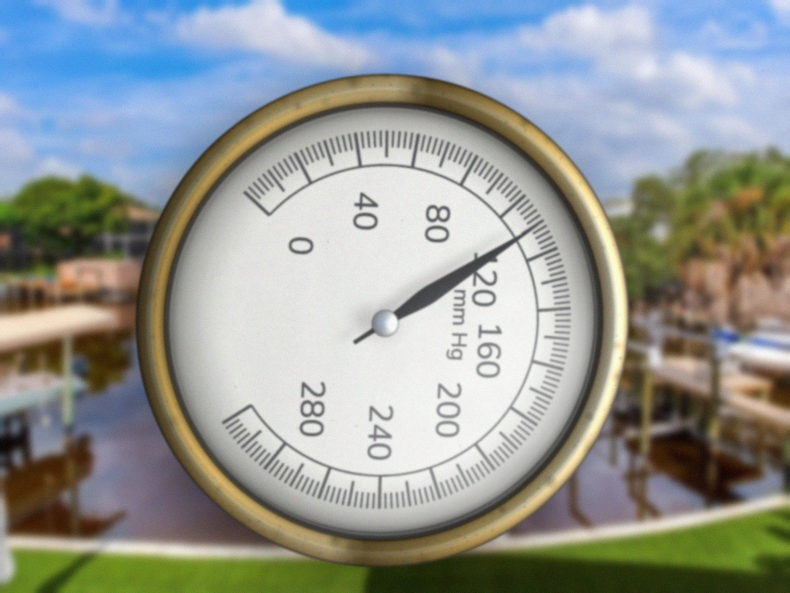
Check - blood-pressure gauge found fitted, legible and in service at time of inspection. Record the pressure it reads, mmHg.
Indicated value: 110 mmHg
